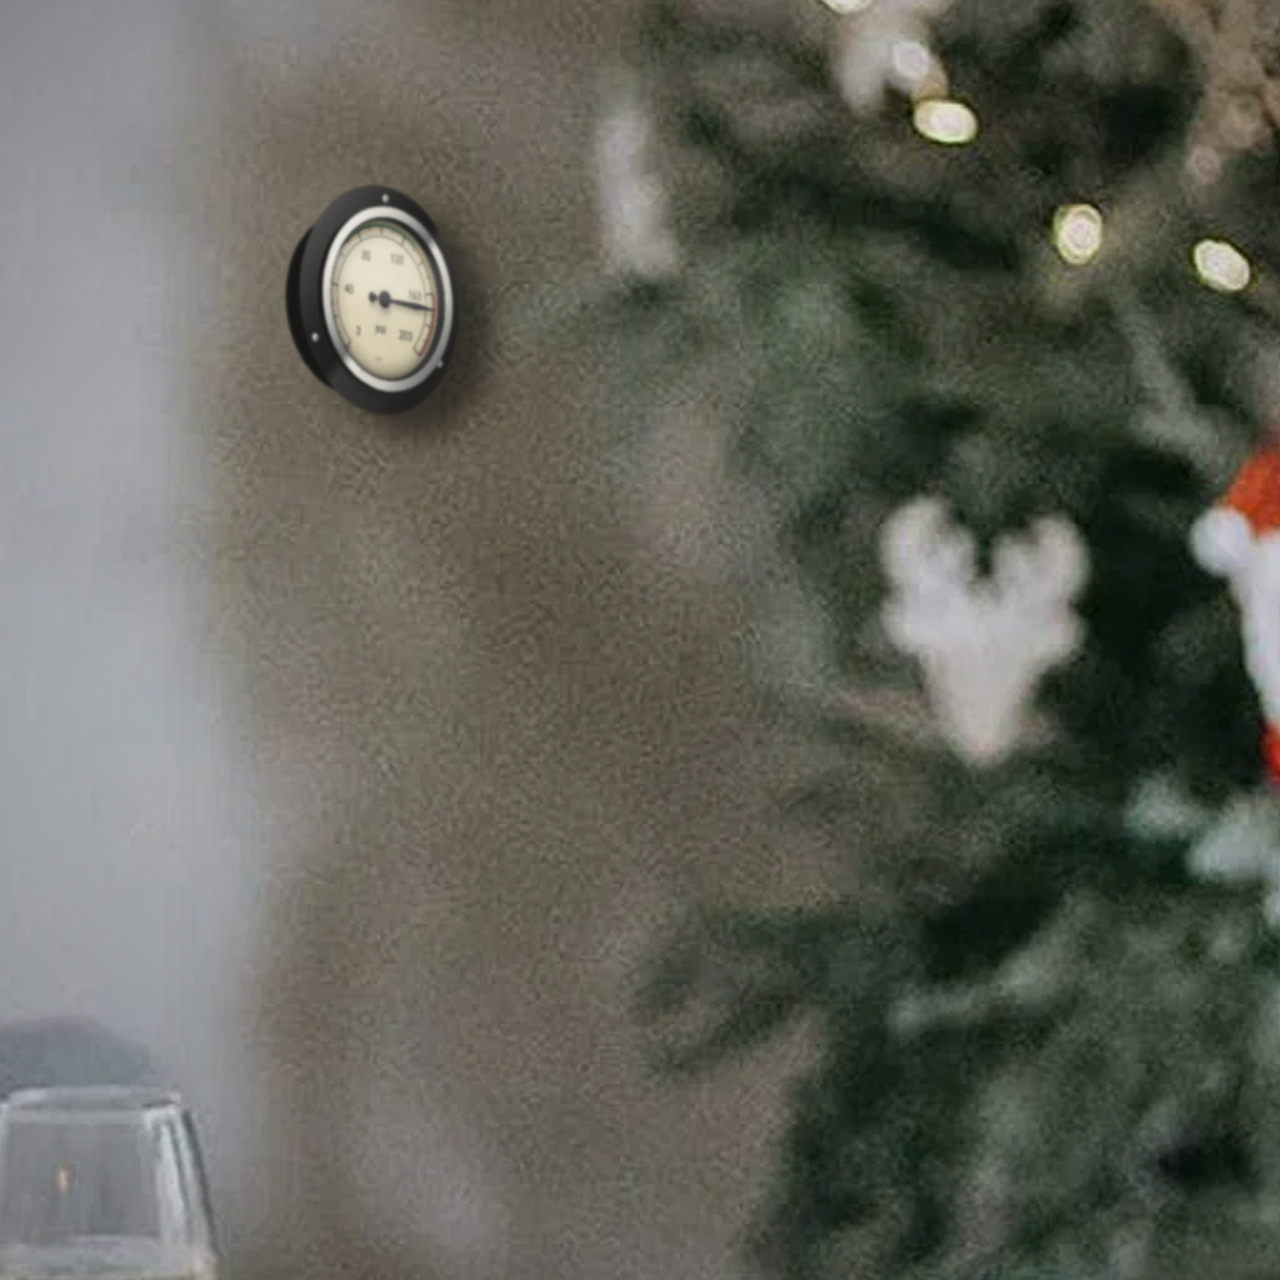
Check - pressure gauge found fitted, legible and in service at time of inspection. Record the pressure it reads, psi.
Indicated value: 170 psi
